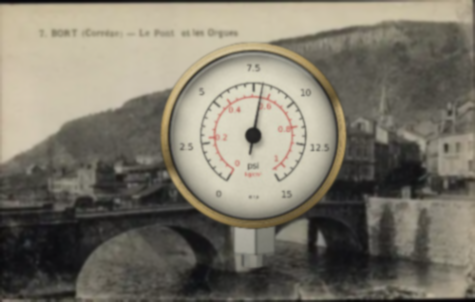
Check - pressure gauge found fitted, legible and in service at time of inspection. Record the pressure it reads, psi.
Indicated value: 8 psi
